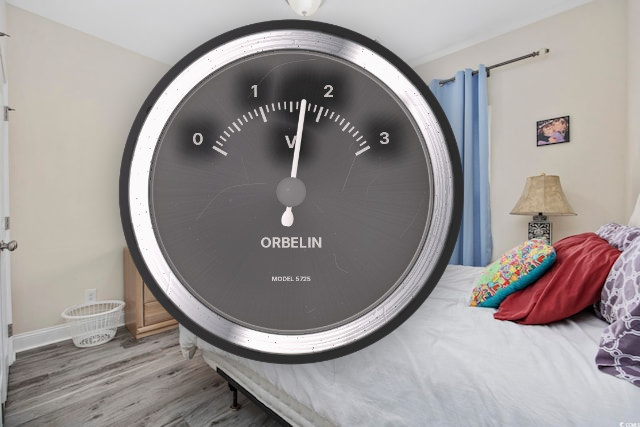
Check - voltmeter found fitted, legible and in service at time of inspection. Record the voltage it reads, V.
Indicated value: 1.7 V
